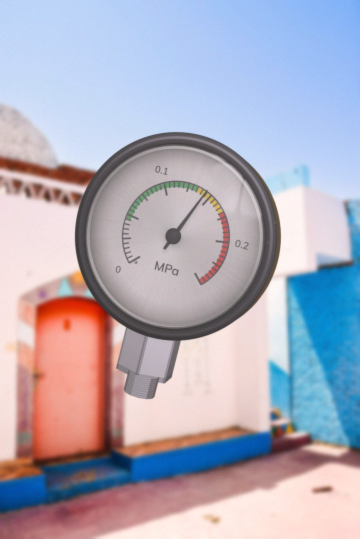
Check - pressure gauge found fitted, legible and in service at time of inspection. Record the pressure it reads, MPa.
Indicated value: 0.145 MPa
